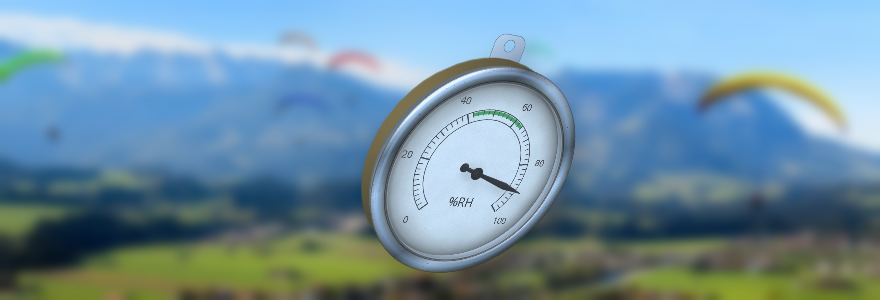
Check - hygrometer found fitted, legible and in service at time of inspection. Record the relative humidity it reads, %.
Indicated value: 90 %
